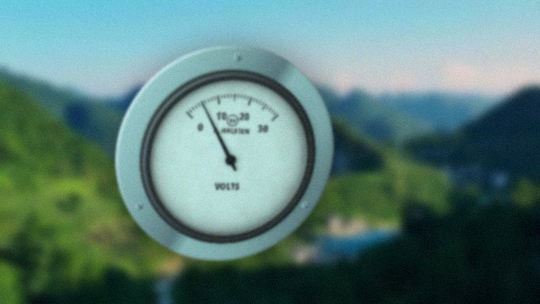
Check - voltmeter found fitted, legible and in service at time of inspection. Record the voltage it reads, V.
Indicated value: 5 V
